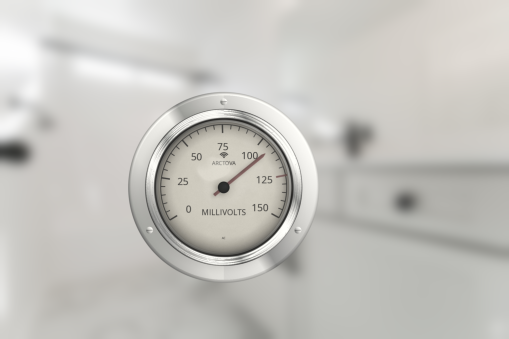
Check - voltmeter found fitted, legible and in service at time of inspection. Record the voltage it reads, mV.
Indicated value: 107.5 mV
